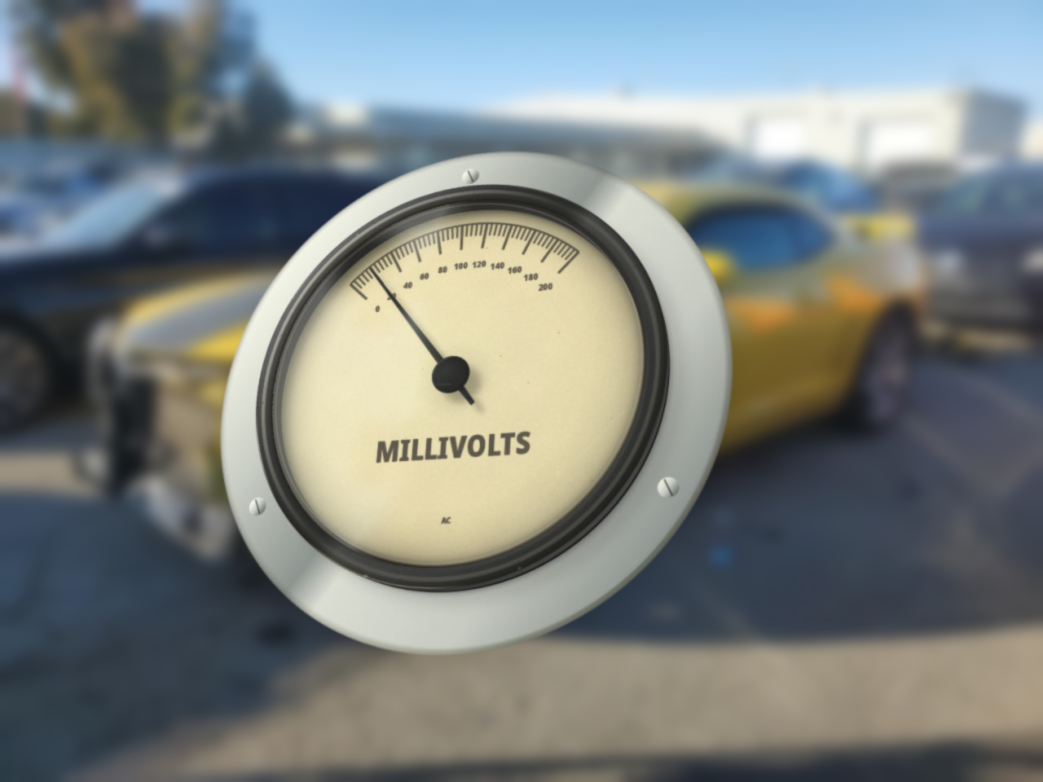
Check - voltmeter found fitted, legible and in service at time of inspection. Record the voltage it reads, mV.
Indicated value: 20 mV
